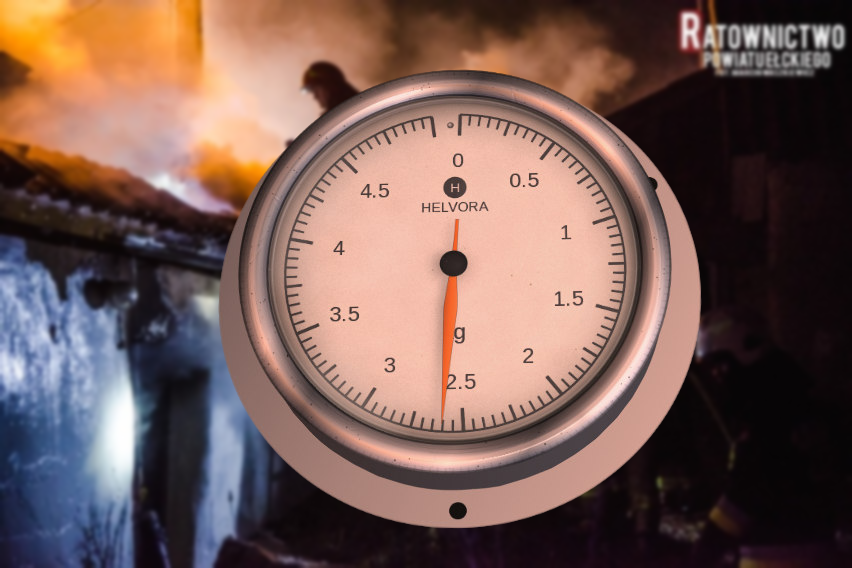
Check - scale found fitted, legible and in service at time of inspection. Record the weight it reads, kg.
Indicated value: 2.6 kg
